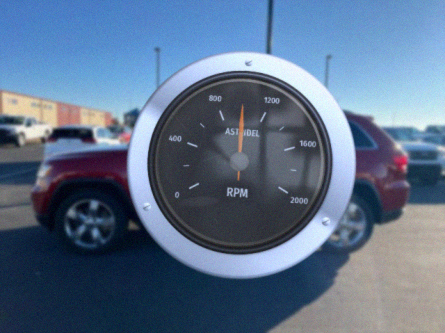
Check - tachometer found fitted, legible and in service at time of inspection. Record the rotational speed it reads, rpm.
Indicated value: 1000 rpm
